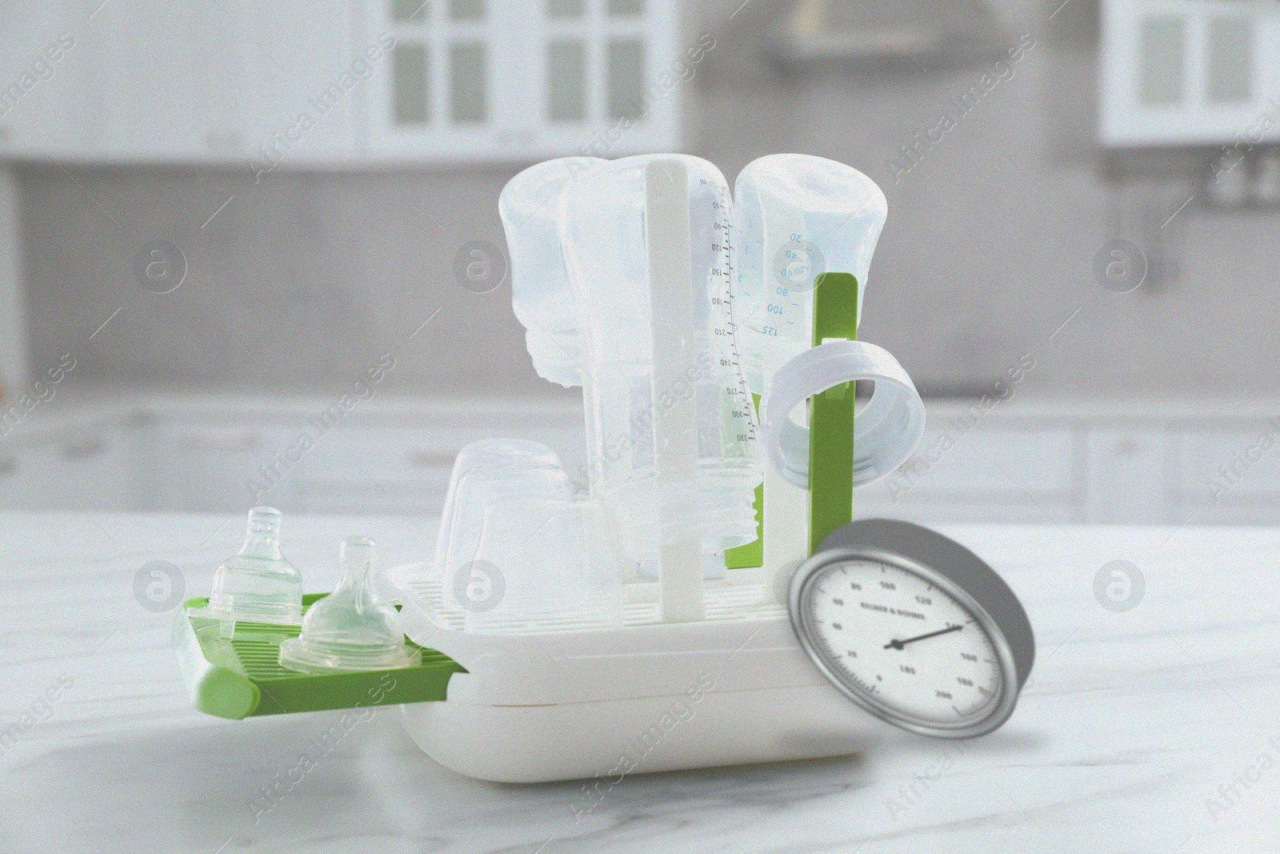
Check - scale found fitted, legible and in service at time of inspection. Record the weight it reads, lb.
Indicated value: 140 lb
